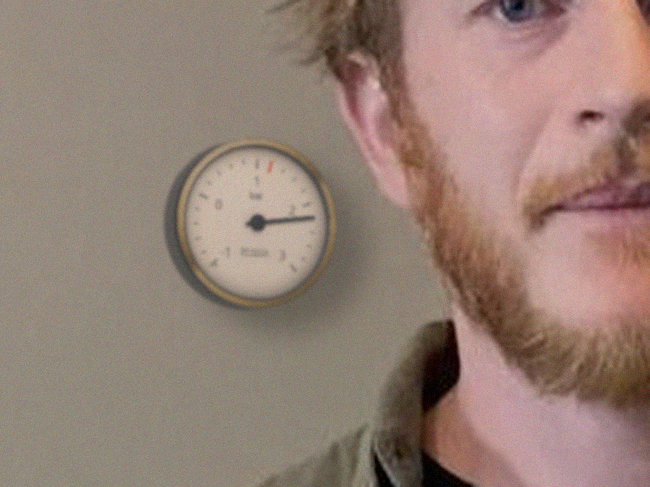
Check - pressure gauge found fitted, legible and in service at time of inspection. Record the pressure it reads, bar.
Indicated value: 2.2 bar
